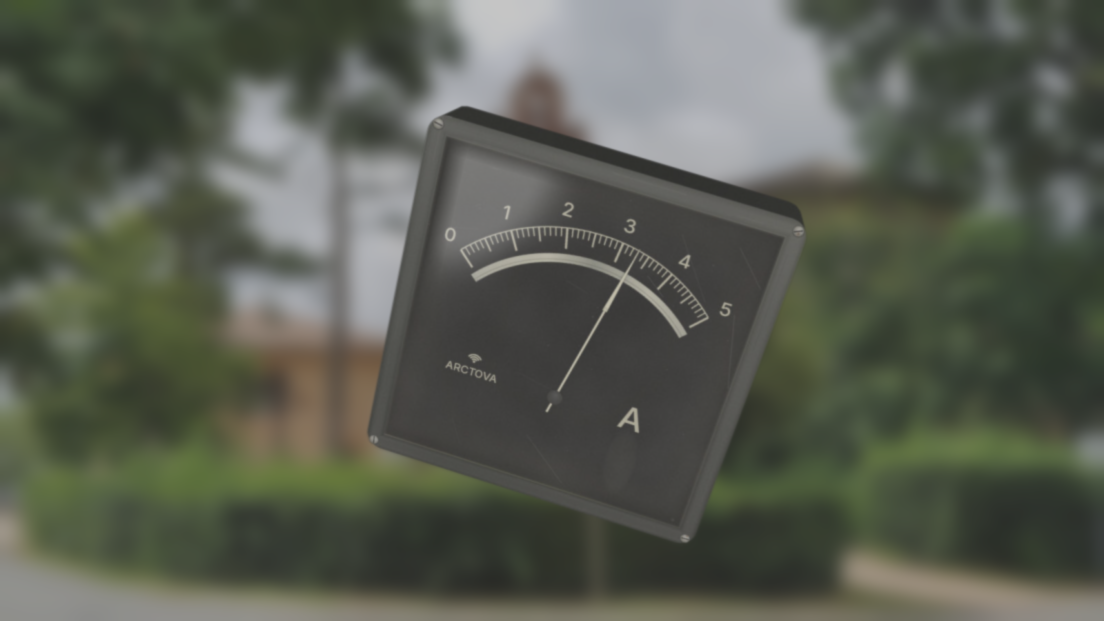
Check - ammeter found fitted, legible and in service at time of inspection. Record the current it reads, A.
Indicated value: 3.3 A
